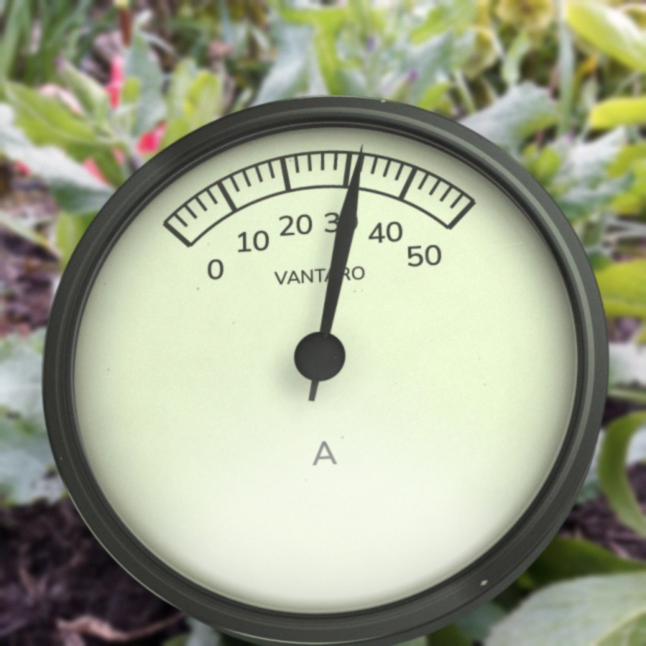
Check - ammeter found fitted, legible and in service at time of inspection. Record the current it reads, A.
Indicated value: 32 A
